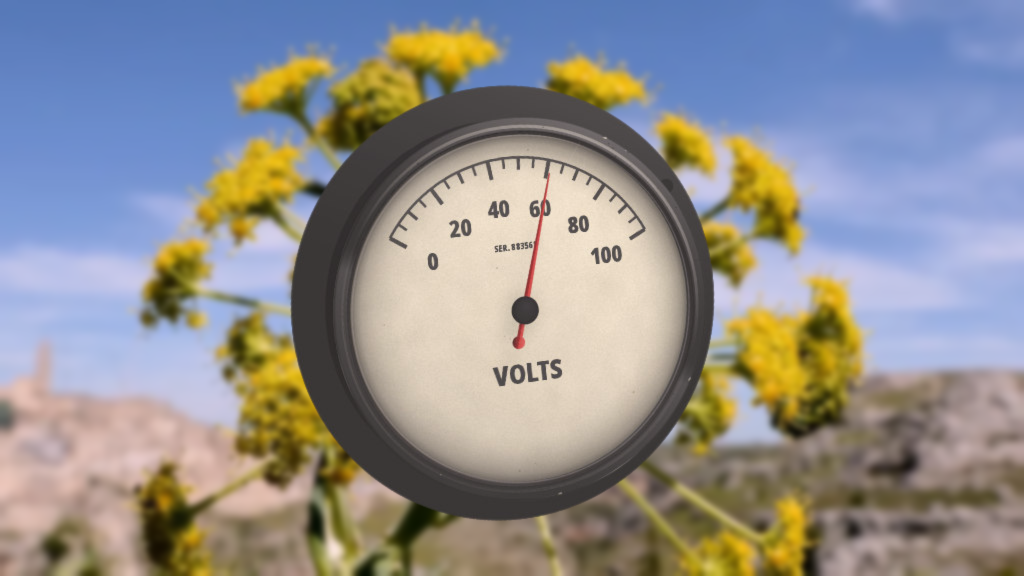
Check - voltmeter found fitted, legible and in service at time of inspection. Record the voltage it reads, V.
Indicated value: 60 V
